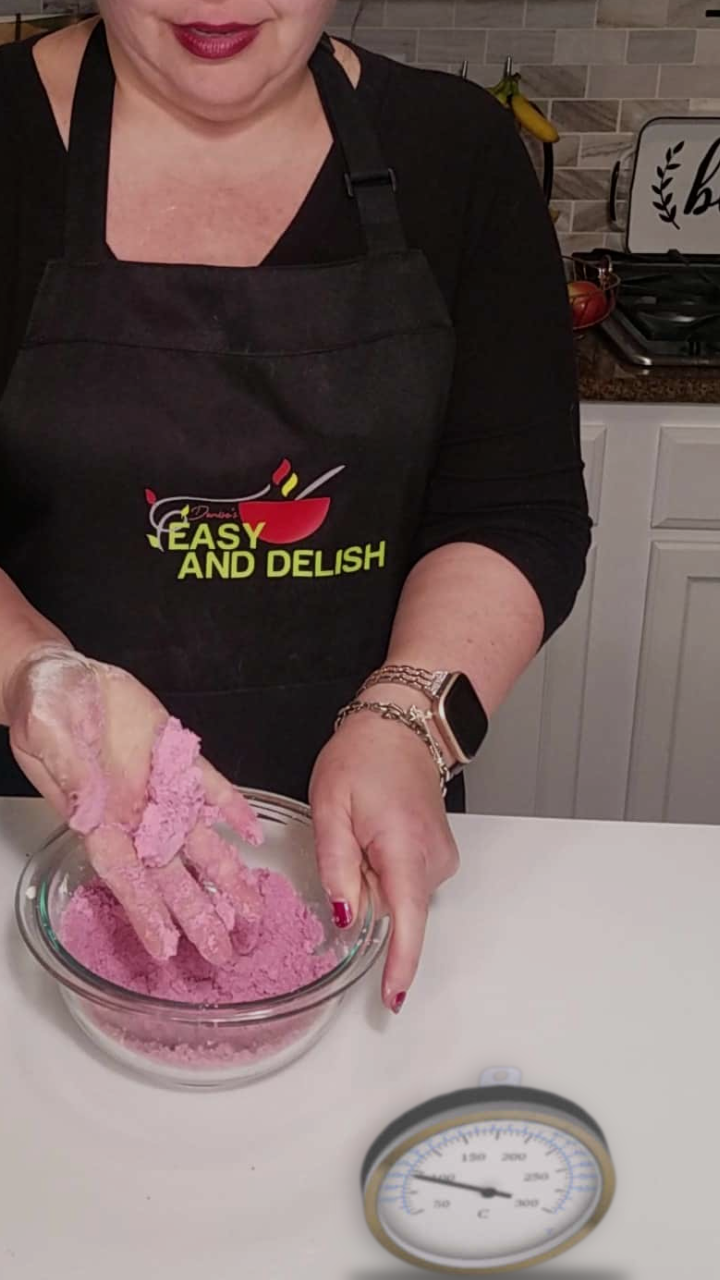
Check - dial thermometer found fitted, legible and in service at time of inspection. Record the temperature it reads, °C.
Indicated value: 100 °C
